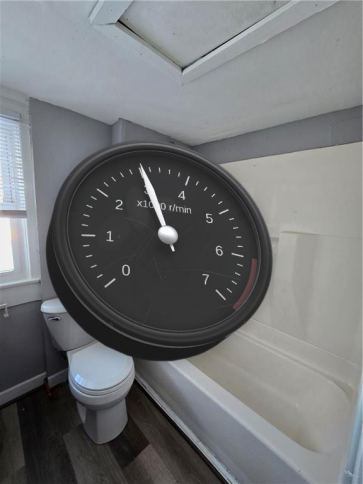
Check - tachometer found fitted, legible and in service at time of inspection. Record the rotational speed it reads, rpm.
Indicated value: 3000 rpm
